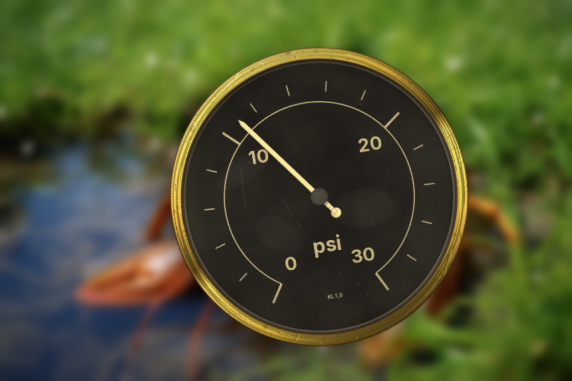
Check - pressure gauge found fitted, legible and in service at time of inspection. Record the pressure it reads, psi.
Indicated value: 11 psi
